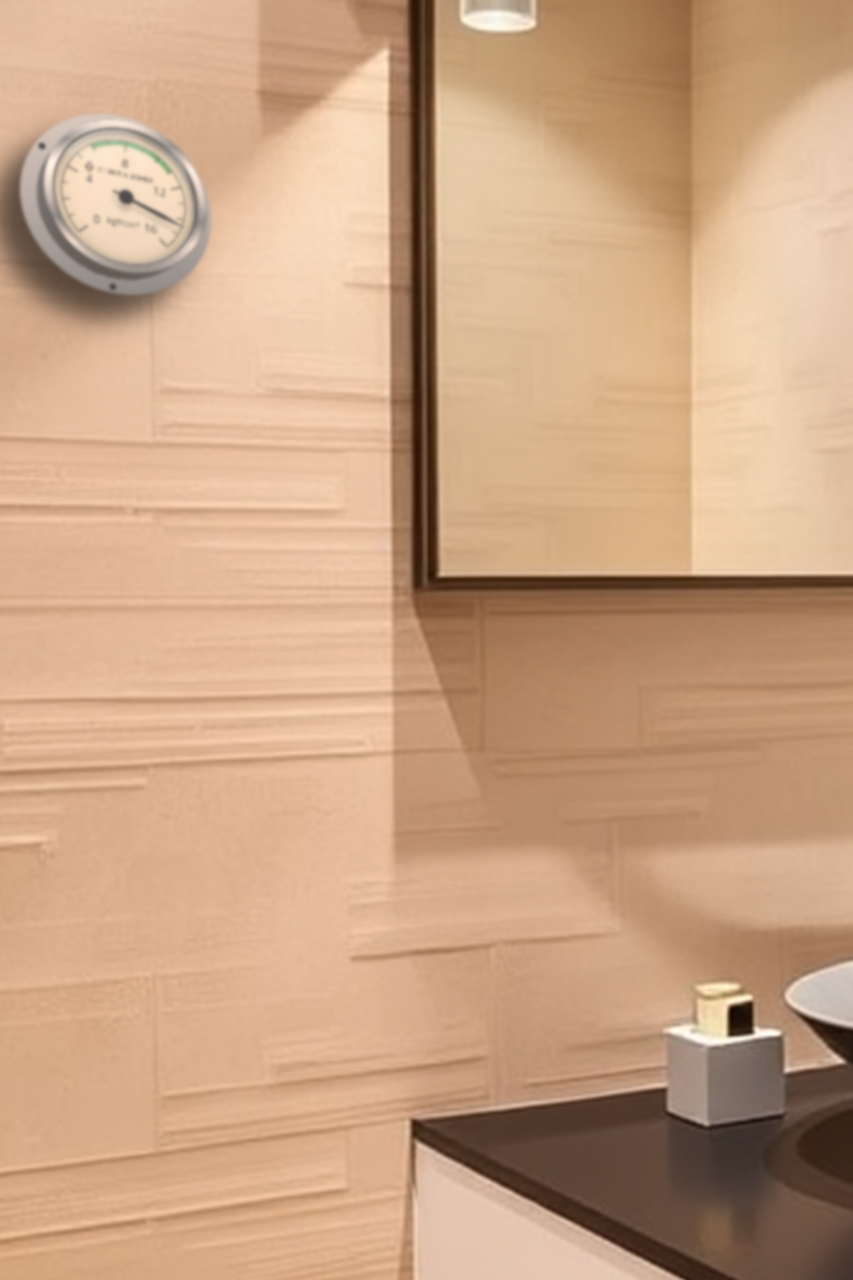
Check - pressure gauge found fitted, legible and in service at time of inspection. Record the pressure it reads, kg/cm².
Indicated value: 14.5 kg/cm²
